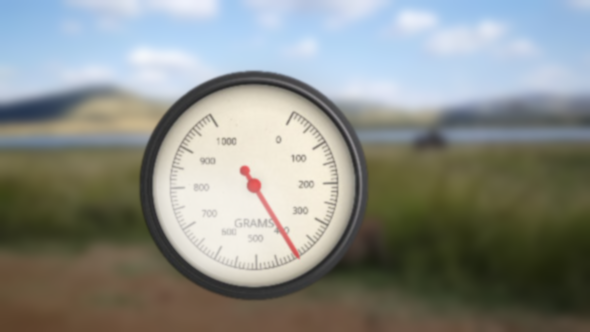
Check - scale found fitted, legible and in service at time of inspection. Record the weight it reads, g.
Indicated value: 400 g
